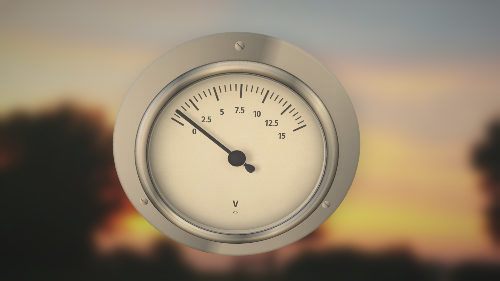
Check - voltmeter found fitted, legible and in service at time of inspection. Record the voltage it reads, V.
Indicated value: 1 V
